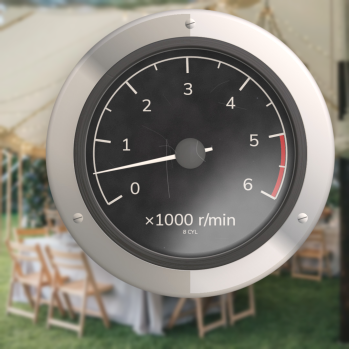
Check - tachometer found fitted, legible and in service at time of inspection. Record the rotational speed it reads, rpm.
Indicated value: 500 rpm
